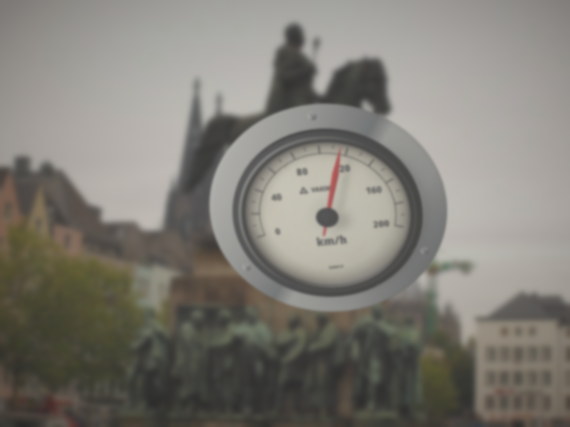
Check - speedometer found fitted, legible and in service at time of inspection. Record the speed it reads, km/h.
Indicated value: 115 km/h
